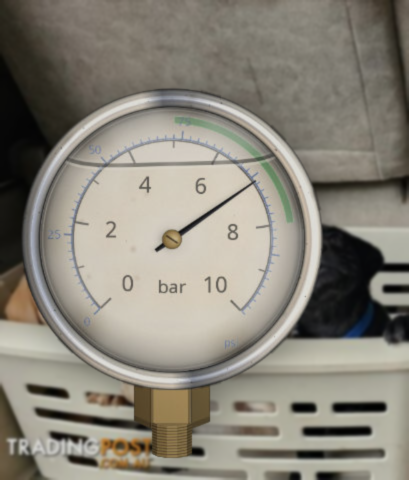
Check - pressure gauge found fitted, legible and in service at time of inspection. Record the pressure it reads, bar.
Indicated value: 7 bar
